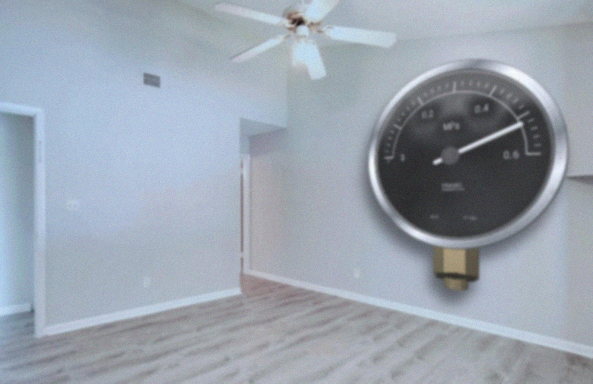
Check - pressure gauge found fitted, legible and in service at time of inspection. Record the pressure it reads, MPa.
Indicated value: 0.52 MPa
